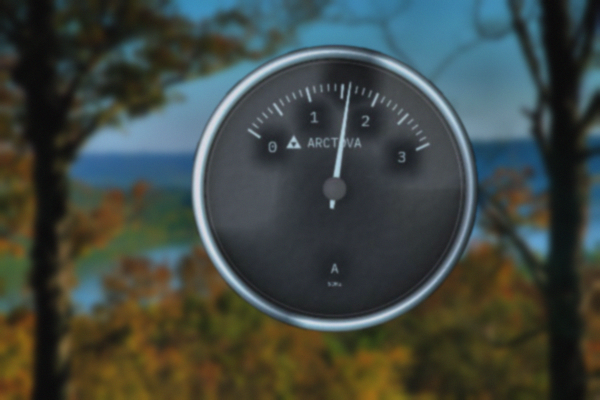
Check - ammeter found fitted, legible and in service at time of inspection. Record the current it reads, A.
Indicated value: 1.6 A
